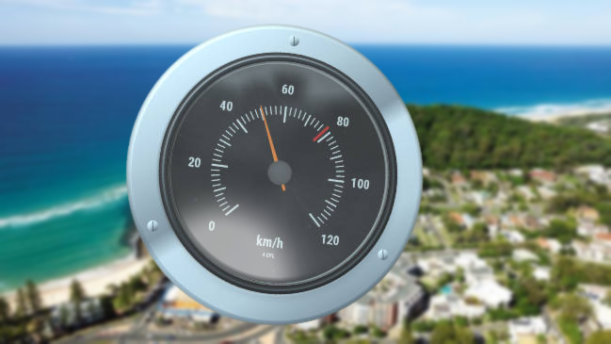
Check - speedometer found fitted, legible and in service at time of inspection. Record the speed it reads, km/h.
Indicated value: 50 km/h
